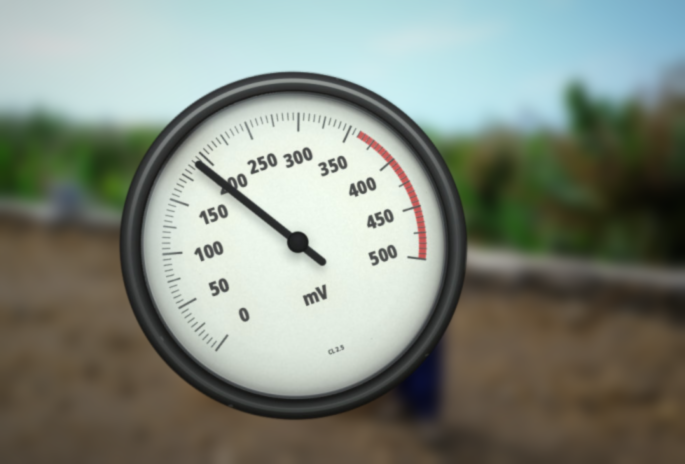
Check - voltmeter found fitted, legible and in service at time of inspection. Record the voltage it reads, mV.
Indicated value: 190 mV
